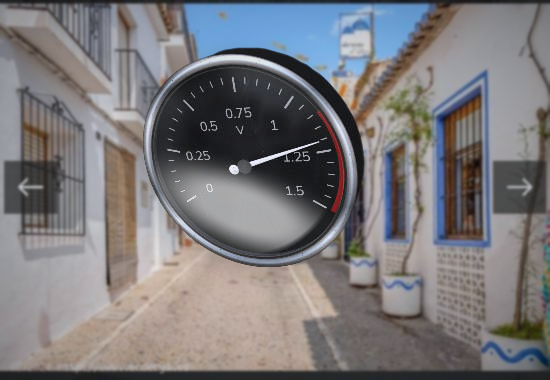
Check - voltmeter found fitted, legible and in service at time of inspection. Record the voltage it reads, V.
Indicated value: 1.2 V
